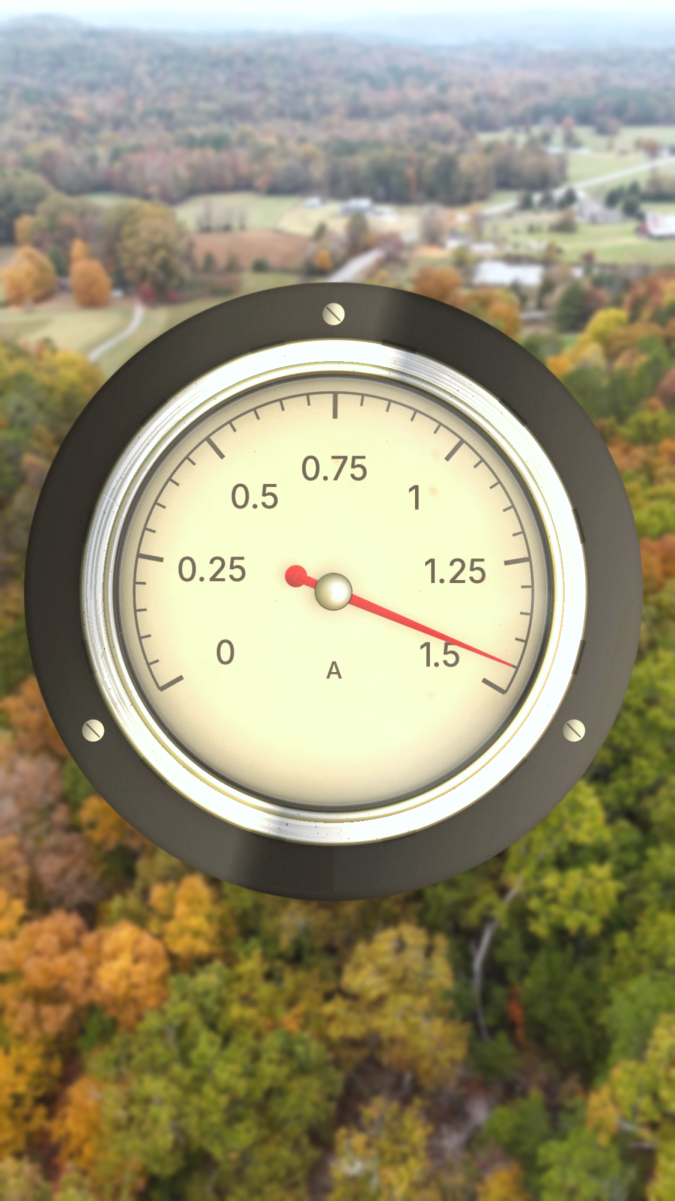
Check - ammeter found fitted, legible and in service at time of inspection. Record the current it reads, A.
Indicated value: 1.45 A
